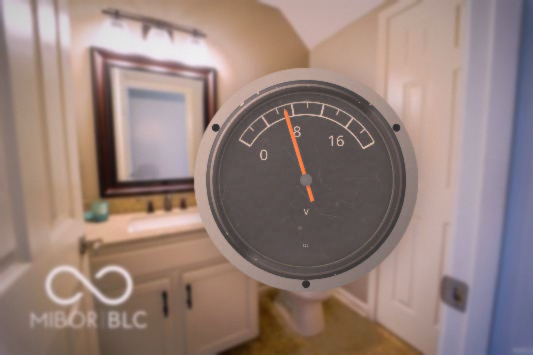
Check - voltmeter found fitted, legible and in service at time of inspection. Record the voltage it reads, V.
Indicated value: 7 V
